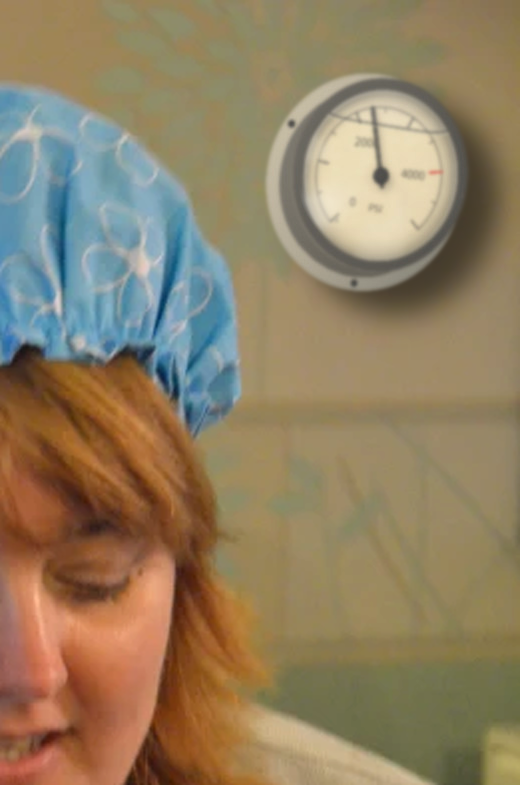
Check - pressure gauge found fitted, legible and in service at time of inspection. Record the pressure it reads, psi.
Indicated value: 2250 psi
